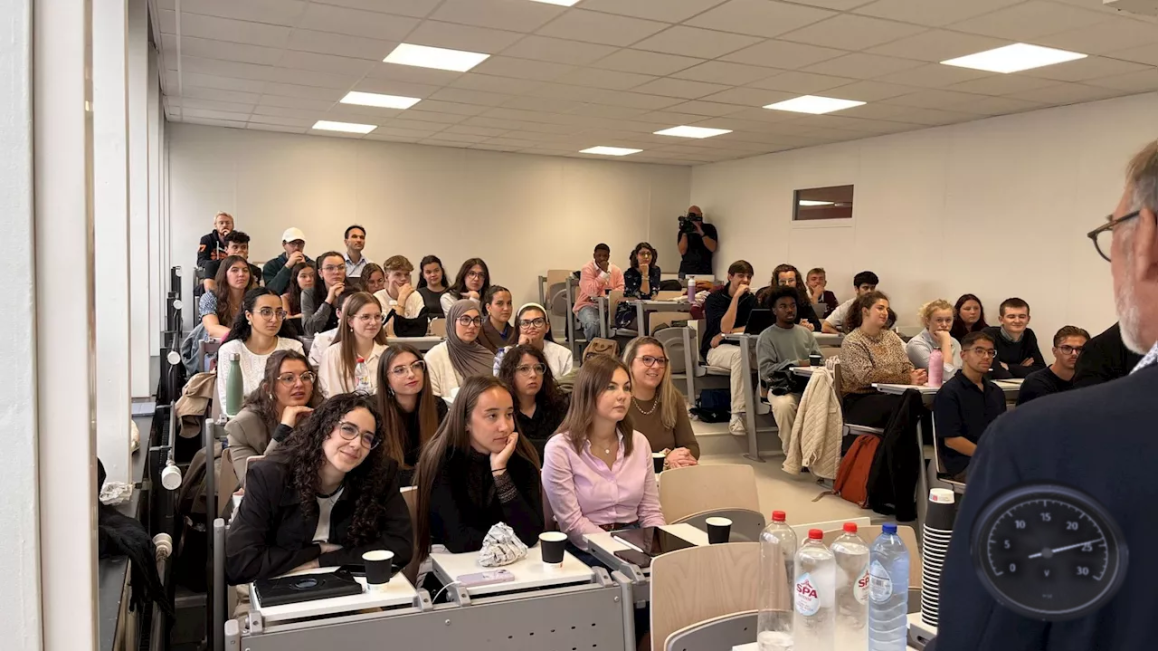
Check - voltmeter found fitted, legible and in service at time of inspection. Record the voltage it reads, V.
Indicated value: 24 V
